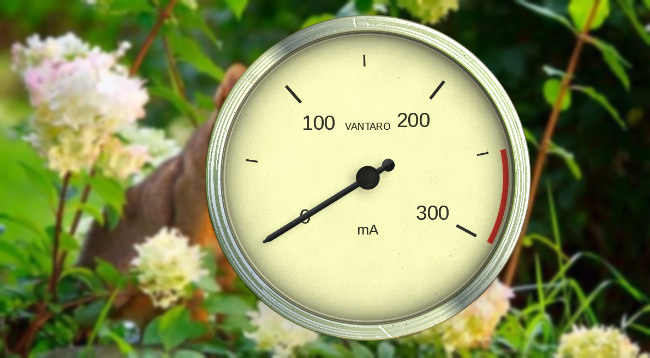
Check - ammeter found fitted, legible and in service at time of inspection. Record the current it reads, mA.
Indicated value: 0 mA
